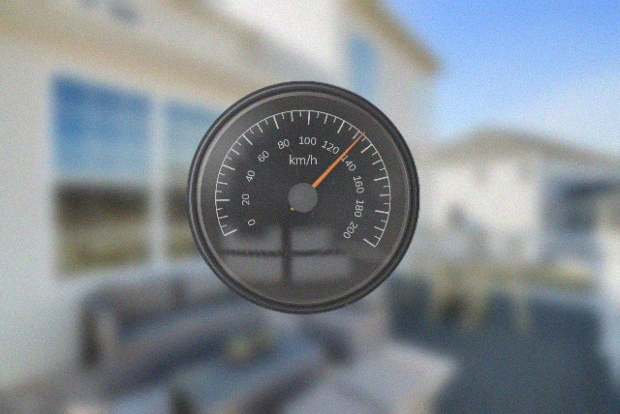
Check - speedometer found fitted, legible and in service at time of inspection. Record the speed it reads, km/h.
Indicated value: 132.5 km/h
